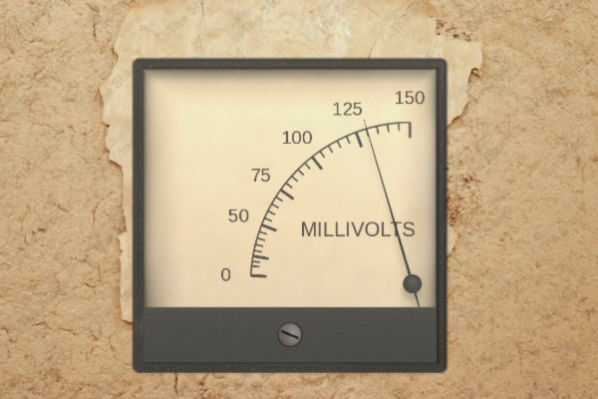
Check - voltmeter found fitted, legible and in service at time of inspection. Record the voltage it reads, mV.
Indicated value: 130 mV
